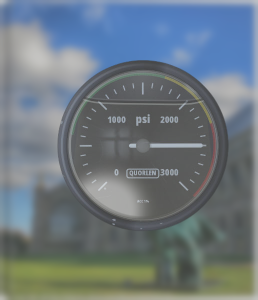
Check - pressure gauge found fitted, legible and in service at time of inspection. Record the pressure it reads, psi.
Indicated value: 2500 psi
